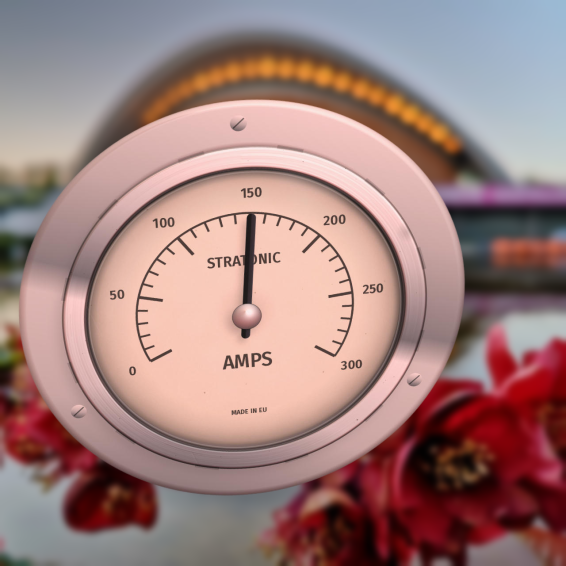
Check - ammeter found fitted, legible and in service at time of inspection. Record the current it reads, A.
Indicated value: 150 A
